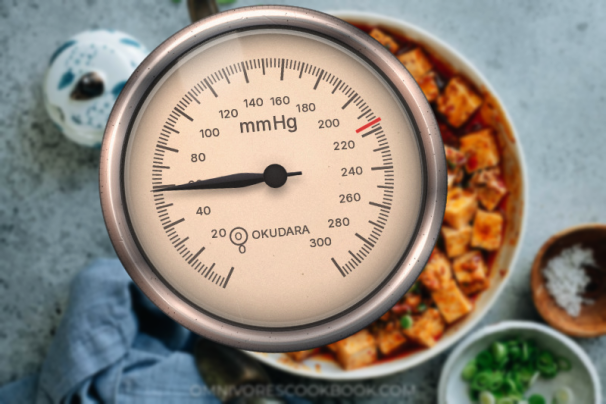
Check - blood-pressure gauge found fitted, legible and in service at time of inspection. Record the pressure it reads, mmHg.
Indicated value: 58 mmHg
